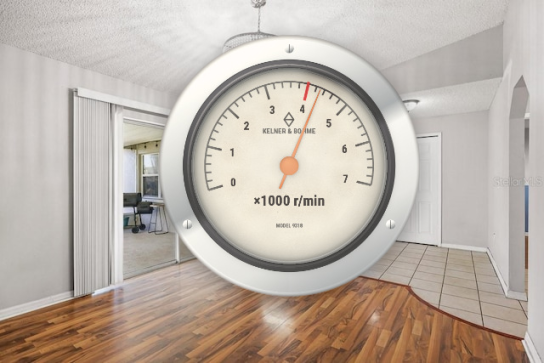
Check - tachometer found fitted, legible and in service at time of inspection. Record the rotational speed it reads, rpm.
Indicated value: 4300 rpm
